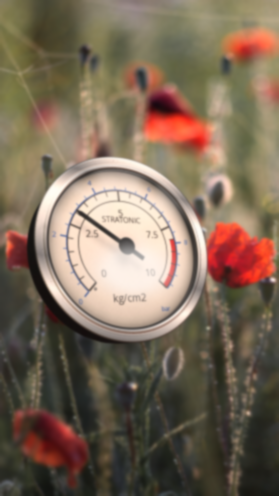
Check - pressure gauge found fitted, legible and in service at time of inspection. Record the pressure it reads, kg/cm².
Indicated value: 3 kg/cm²
